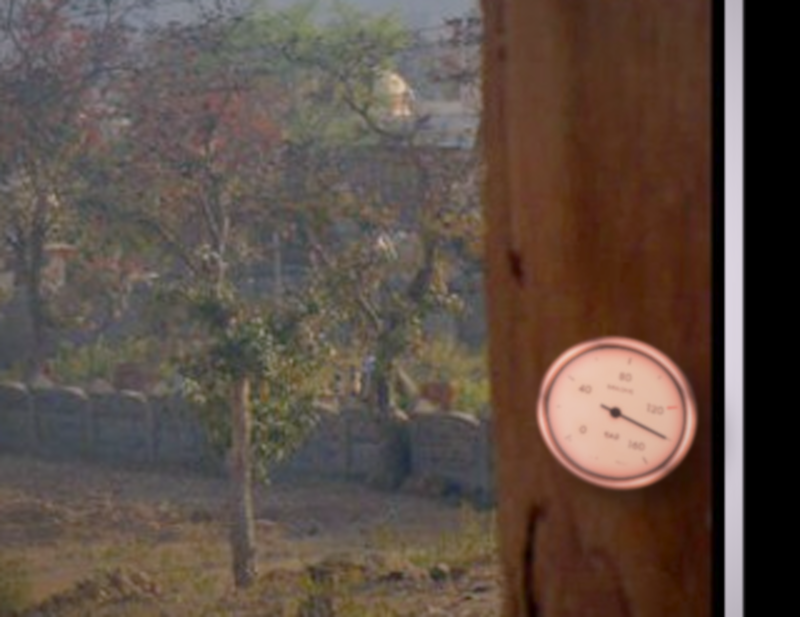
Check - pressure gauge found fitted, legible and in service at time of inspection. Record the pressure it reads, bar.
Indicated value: 140 bar
